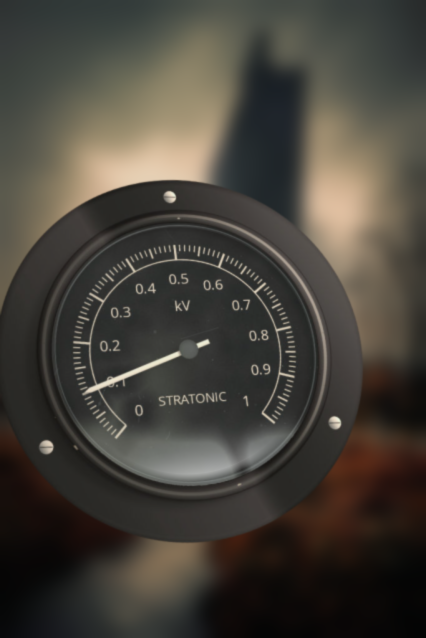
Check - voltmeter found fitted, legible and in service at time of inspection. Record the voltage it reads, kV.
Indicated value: 0.1 kV
